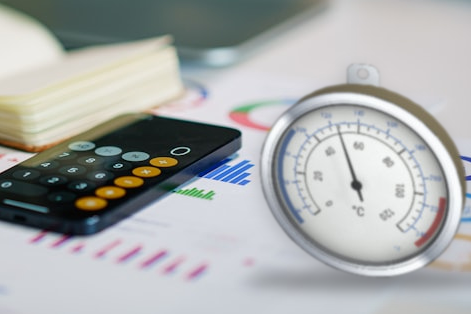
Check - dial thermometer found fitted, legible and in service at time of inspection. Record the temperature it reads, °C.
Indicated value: 52 °C
